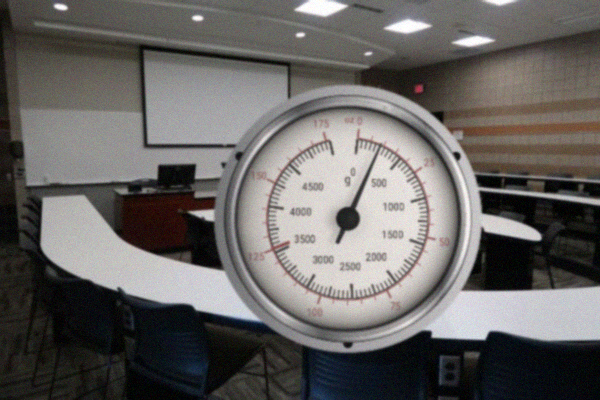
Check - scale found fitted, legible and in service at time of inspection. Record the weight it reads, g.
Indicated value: 250 g
